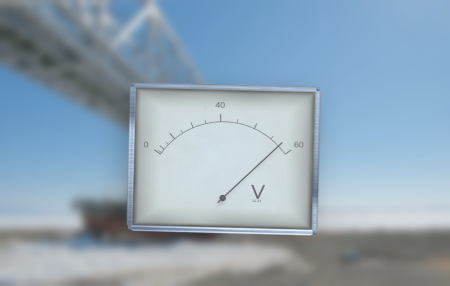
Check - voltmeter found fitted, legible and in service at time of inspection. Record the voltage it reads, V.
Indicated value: 57.5 V
